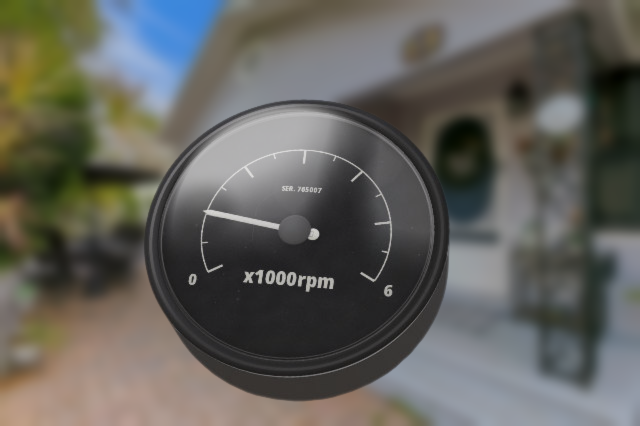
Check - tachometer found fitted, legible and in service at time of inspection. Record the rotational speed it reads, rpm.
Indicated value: 1000 rpm
